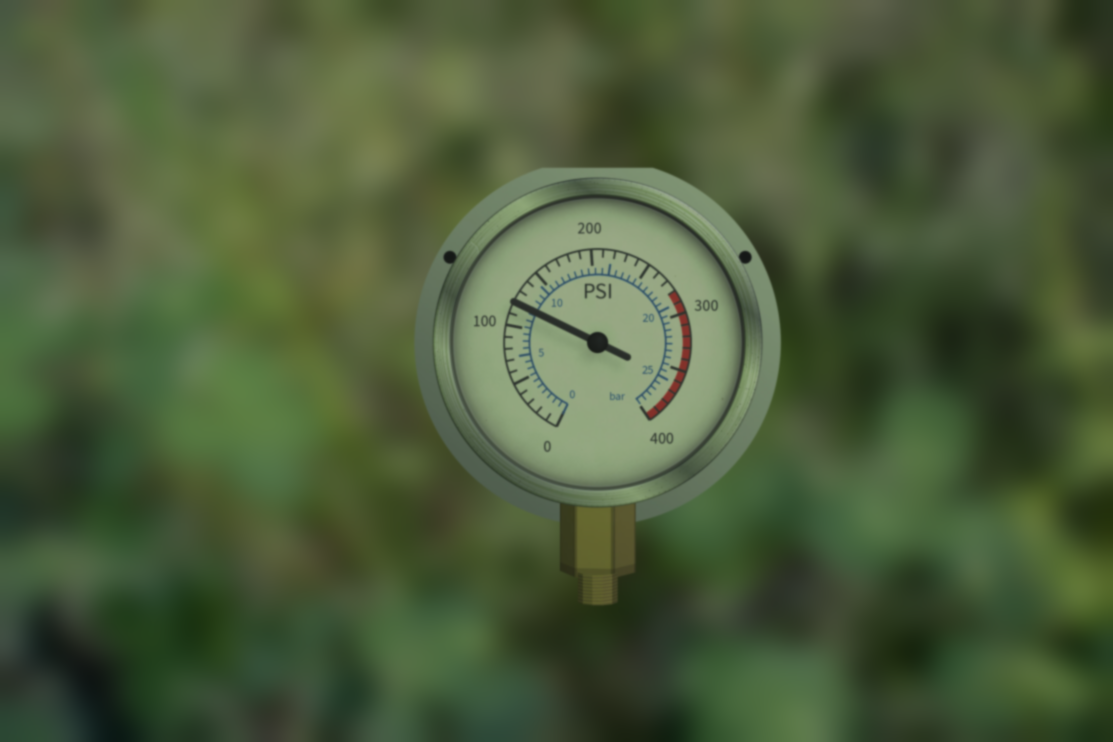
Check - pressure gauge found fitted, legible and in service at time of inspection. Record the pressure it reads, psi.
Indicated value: 120 psi
